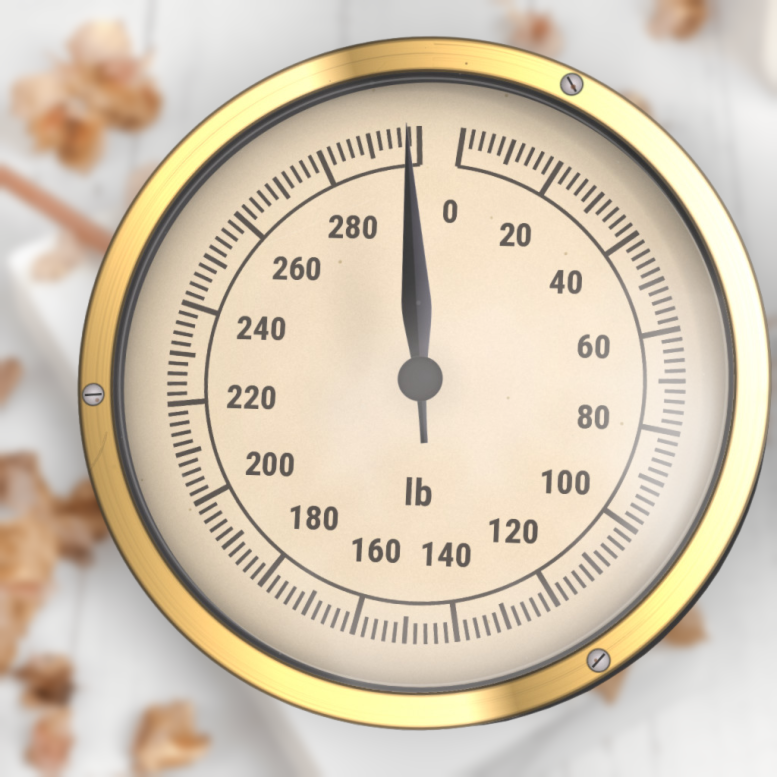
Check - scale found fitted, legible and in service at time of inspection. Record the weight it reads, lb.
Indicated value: 298 lb
